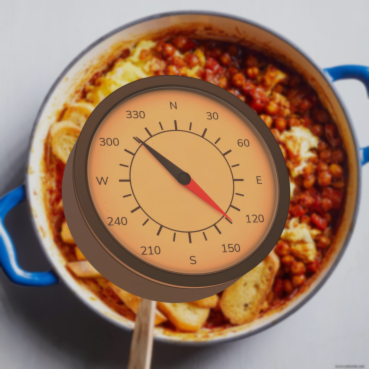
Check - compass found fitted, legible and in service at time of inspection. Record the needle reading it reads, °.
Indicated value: 135 °
